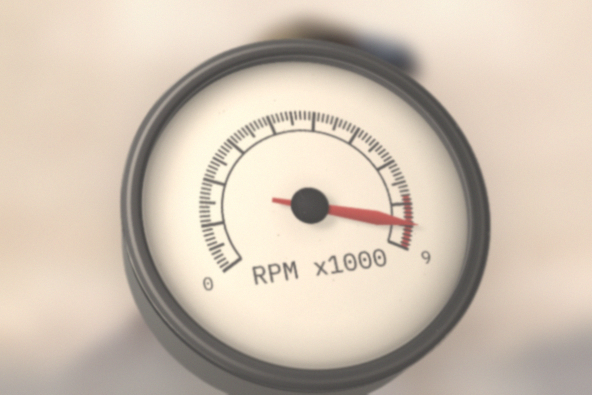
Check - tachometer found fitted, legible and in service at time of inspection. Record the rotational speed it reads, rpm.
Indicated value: 8500 rpm
